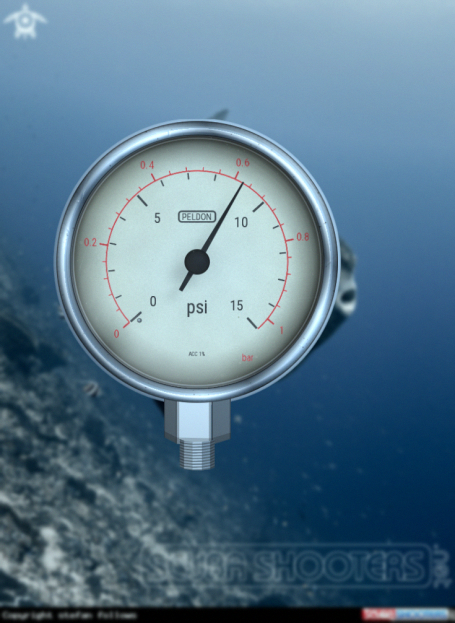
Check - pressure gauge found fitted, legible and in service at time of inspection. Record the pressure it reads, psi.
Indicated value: 9 psi
